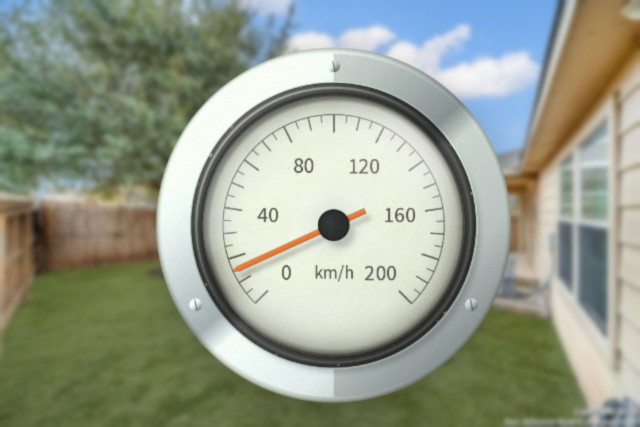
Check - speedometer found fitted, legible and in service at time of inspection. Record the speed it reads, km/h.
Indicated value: 15 km/h
